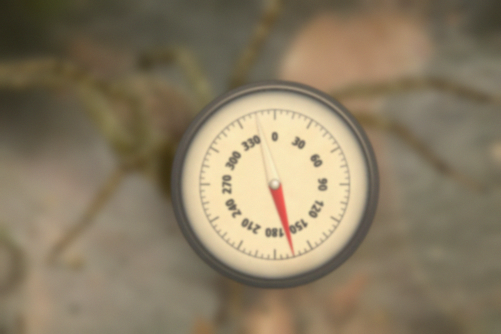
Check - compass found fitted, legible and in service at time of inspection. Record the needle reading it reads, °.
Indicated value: 165 °
